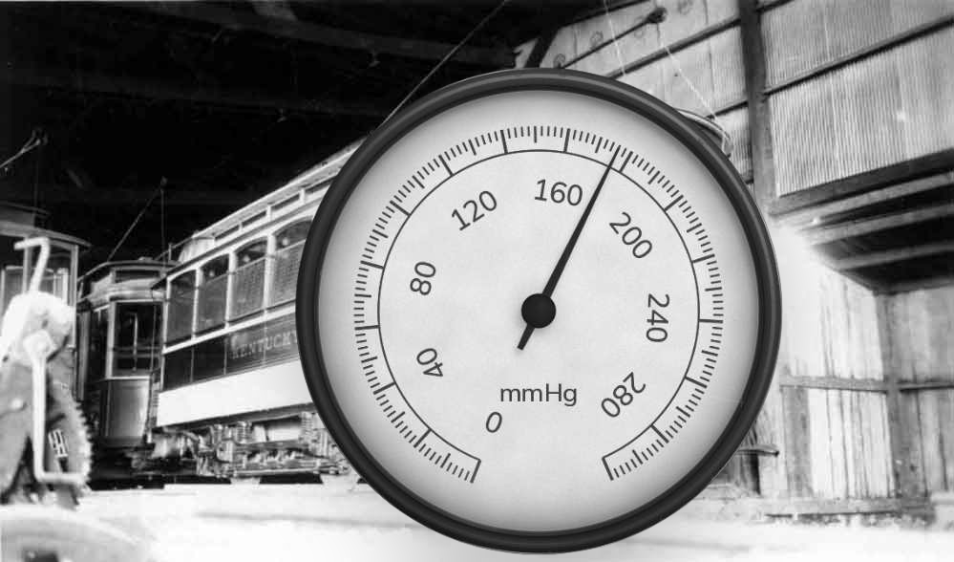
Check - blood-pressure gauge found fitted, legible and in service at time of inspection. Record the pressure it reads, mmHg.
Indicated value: 176 mmHg
